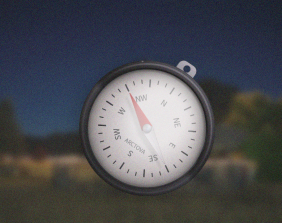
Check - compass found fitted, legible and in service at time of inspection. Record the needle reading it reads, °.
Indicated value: 300 °
